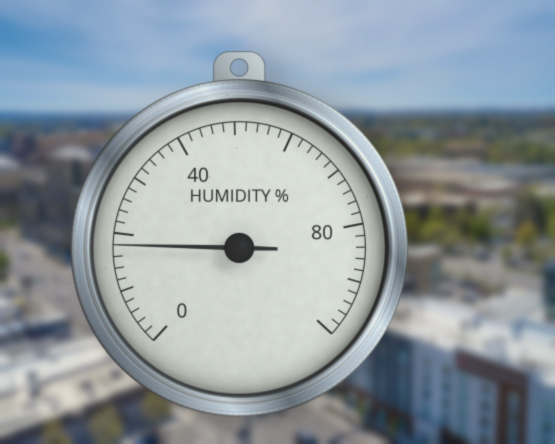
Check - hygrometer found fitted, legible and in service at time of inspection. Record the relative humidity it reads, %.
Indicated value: 18 %
